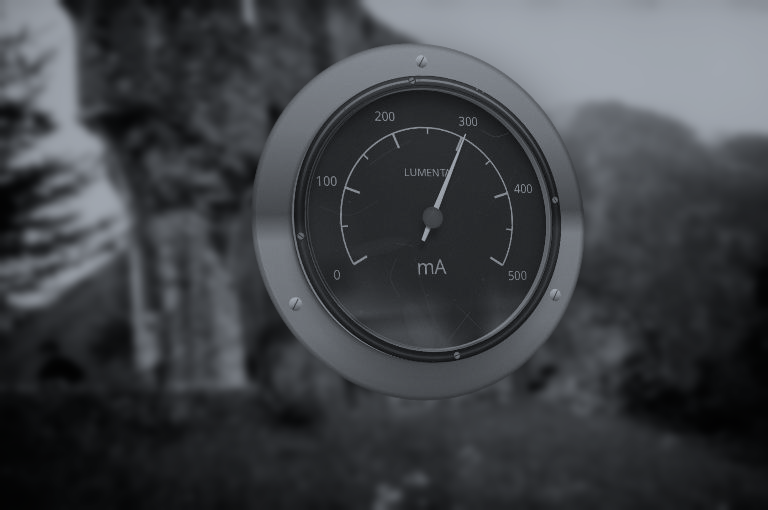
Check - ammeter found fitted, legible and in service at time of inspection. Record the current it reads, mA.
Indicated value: 300 mA
